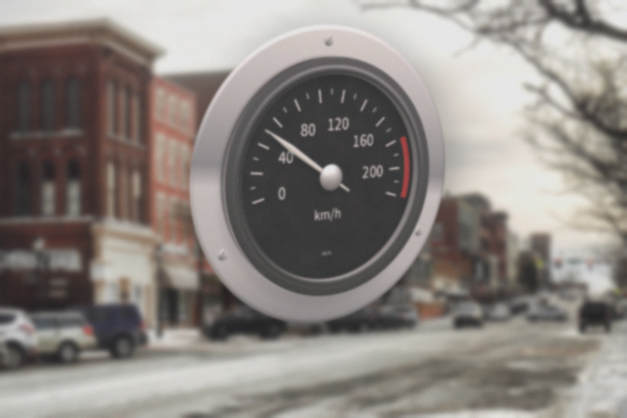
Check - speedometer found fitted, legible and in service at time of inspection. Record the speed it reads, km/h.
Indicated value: 50 km/h
